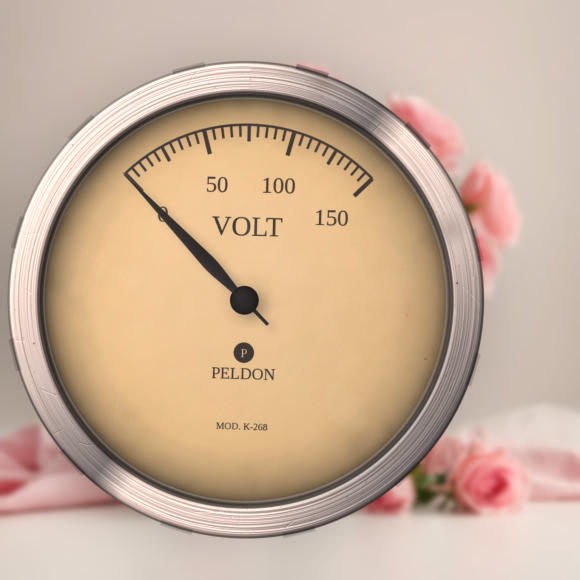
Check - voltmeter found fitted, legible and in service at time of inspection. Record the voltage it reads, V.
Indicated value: 0 V
